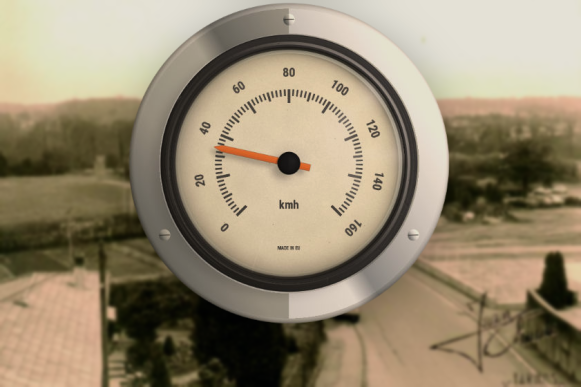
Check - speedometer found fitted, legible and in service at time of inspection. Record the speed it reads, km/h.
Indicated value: 34 km/h
